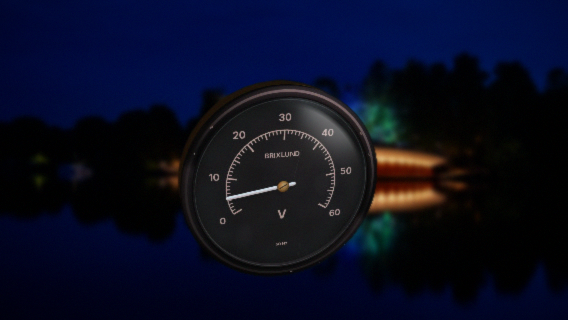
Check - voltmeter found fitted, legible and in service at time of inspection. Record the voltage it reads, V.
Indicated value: 5 V
